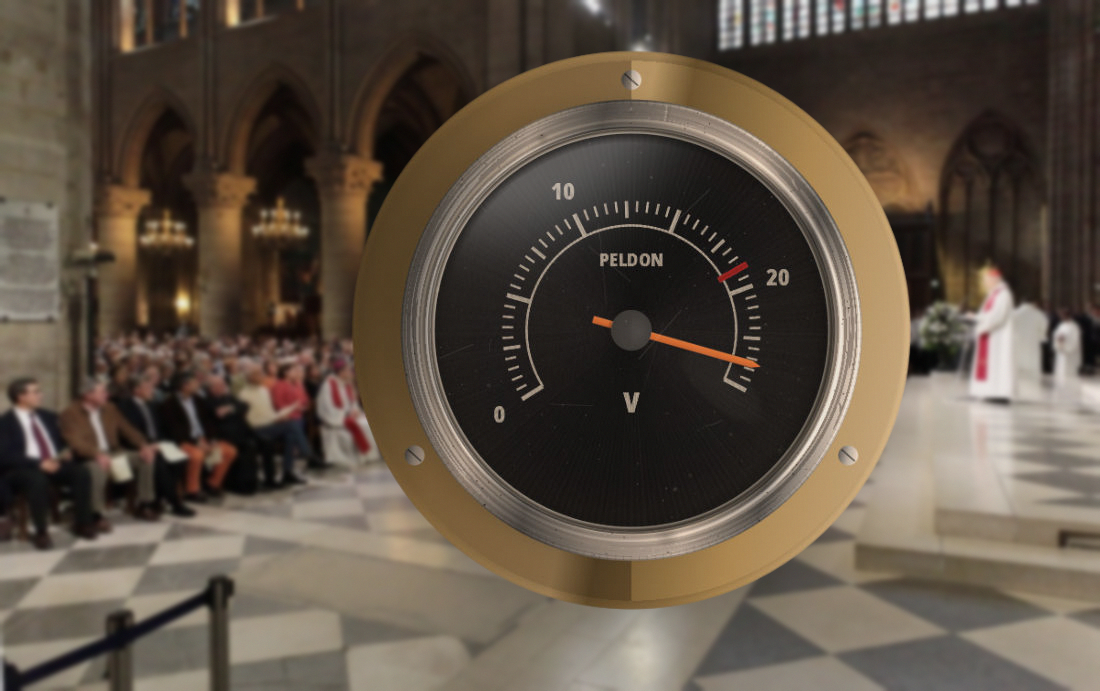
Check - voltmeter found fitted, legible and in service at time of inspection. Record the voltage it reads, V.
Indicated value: 23.75 V
